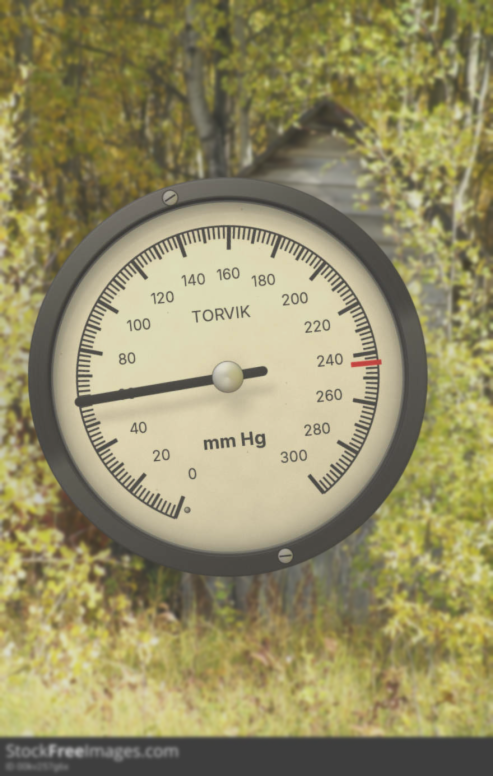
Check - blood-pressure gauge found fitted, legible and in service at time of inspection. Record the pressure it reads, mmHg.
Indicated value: 60 mmHg
